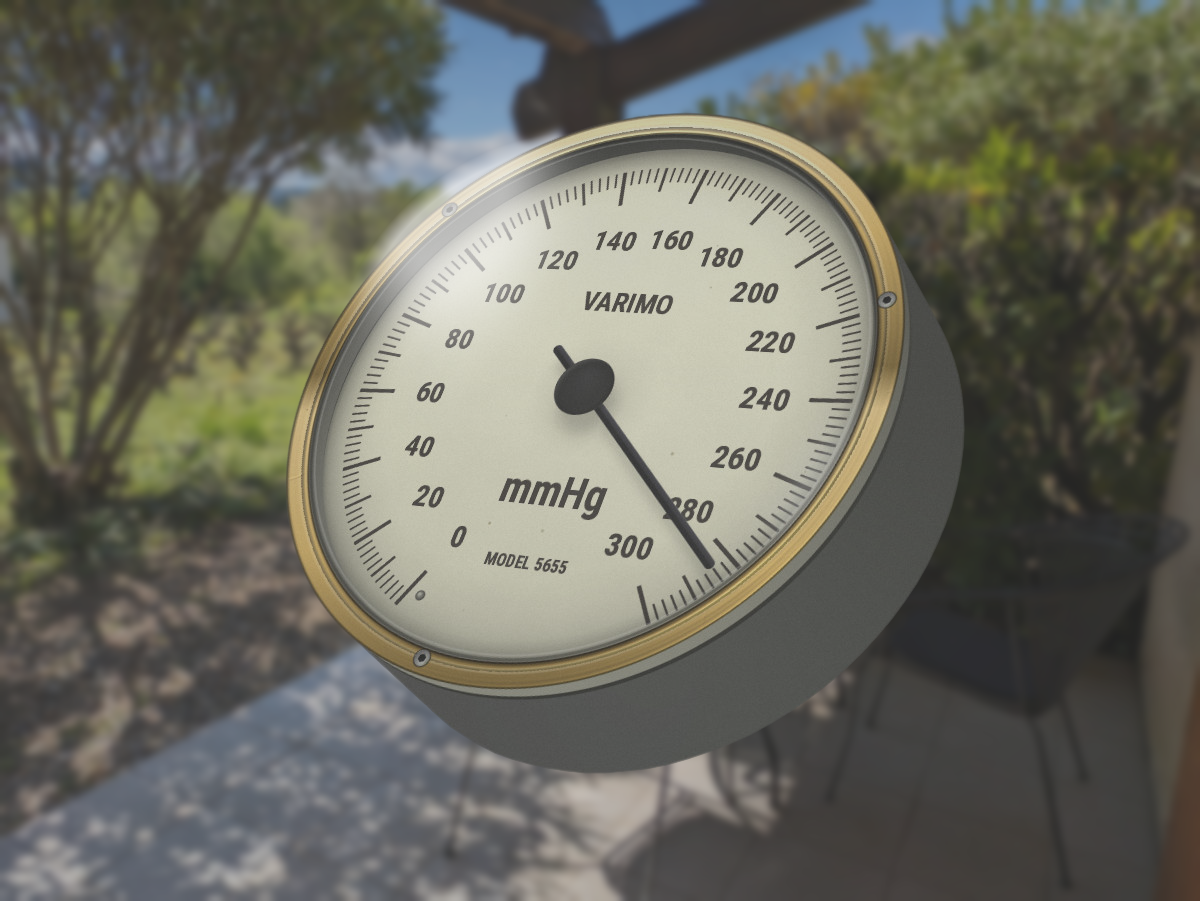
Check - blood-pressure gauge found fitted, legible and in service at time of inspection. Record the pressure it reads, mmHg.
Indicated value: 284 mmHg
